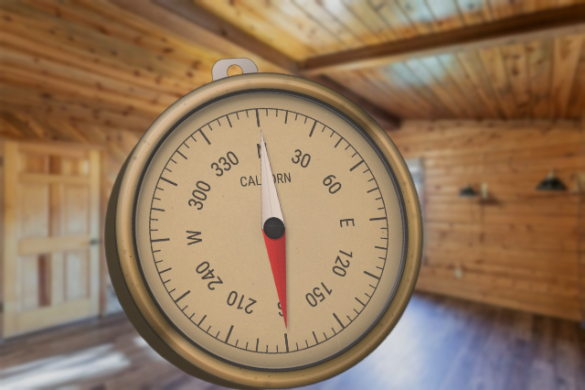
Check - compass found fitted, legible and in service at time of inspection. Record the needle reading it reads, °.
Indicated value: 180 °
